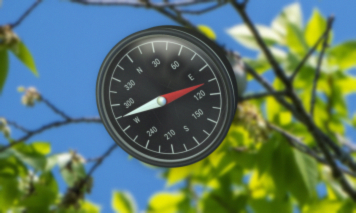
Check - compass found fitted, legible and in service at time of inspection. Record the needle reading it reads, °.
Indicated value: 105 °
